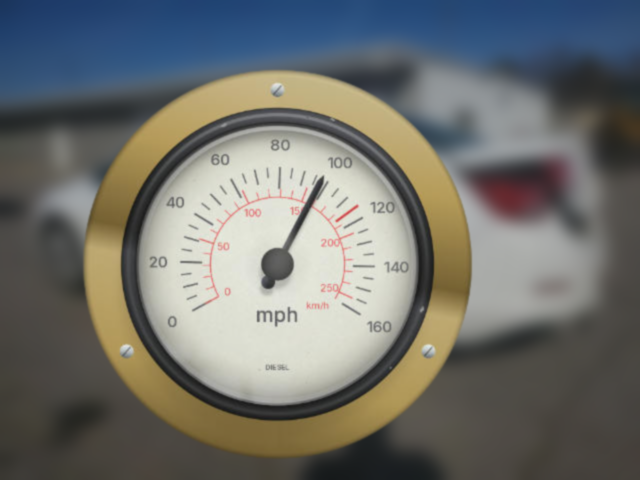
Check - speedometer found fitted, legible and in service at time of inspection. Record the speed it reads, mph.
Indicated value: 97.5 mph
